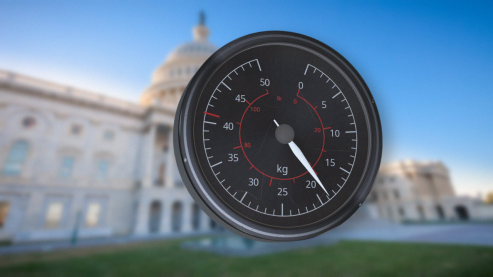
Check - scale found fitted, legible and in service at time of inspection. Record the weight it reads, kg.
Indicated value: 19 kg
